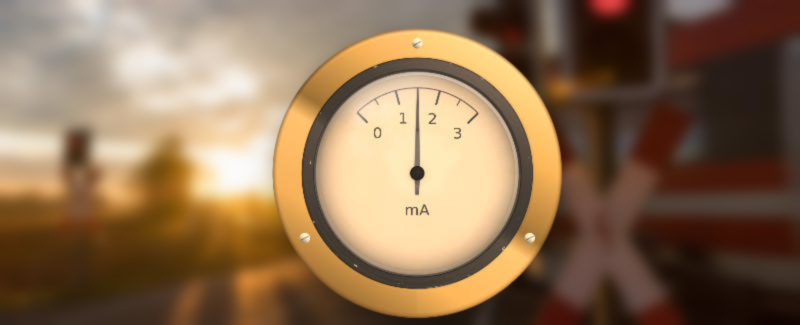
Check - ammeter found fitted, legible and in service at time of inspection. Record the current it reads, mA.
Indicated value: 1.5 mA
